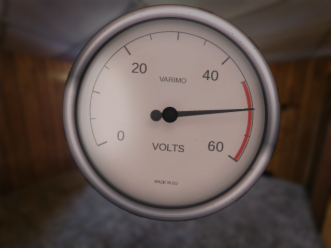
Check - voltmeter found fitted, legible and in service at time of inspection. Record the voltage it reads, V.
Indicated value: 50 V
